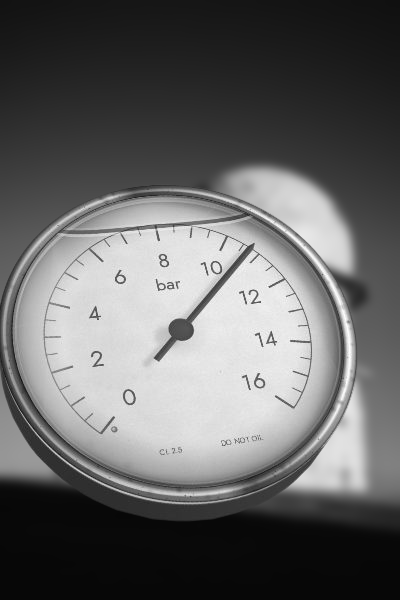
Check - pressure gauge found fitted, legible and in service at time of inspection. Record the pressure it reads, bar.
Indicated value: 10.75 bar
